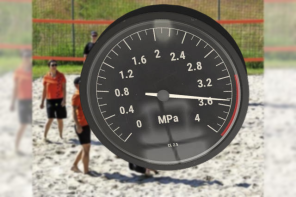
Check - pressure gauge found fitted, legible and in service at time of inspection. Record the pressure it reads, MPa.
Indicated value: 3.5 MPa
